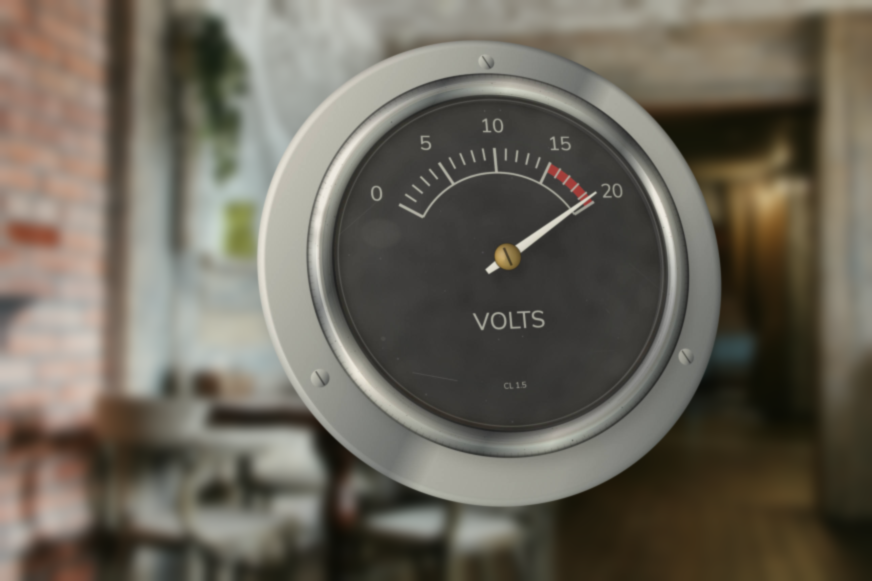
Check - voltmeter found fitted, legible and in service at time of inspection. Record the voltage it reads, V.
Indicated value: 19.5 V
